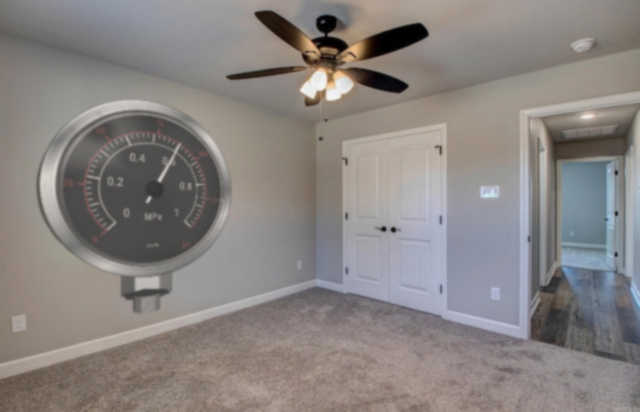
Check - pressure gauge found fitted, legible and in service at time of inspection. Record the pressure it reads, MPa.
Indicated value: 0.6 MPa
